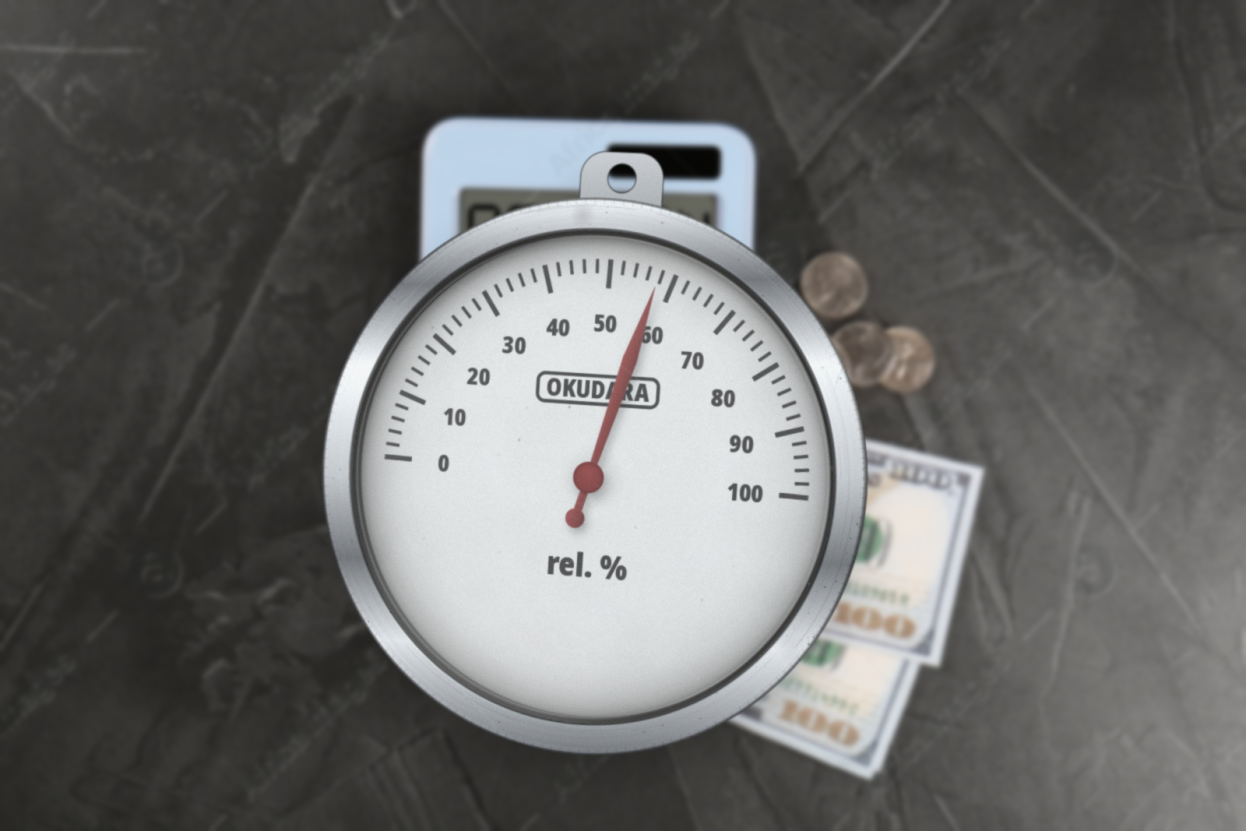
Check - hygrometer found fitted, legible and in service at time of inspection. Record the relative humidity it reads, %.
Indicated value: 58 %
